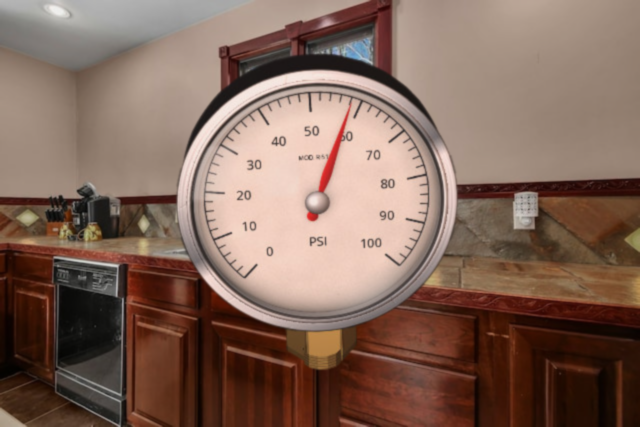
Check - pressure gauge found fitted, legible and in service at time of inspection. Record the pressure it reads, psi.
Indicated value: 58 psi
